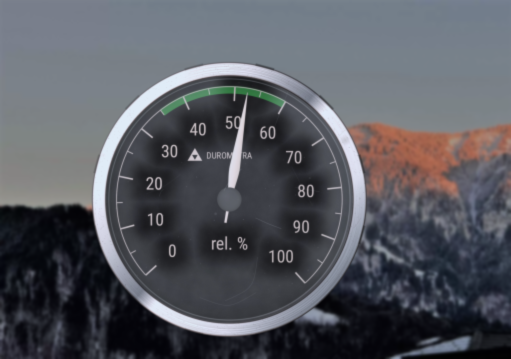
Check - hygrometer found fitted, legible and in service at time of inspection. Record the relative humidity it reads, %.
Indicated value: 52.5 %
